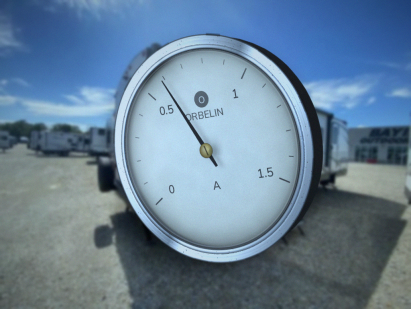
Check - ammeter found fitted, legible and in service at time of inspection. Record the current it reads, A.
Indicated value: 0.6 A
